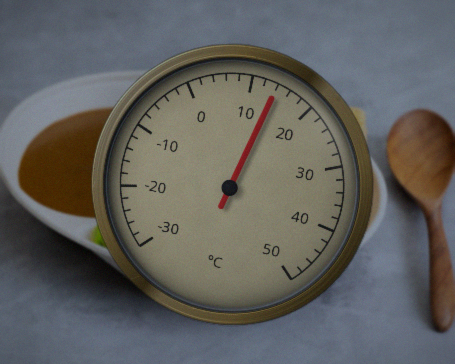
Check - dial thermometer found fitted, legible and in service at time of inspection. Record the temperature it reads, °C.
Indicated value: 14 °C
